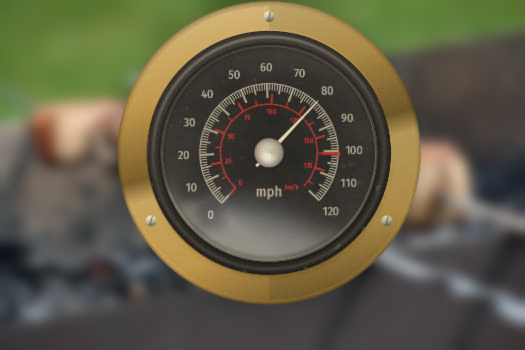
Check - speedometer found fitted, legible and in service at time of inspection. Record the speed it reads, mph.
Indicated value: 80 mph
